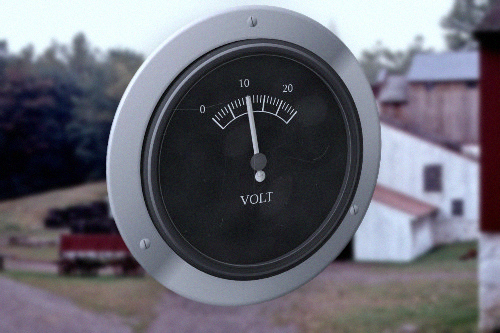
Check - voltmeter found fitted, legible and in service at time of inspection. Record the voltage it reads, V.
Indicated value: 10 V
